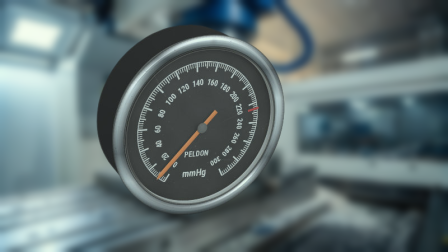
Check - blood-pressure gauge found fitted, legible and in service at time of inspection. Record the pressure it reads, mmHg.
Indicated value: 10 mmHg
